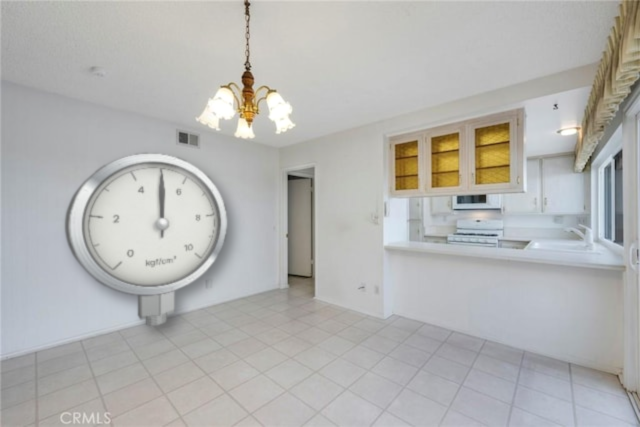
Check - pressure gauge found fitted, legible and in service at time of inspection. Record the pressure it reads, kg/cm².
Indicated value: 5 kg/cm²
